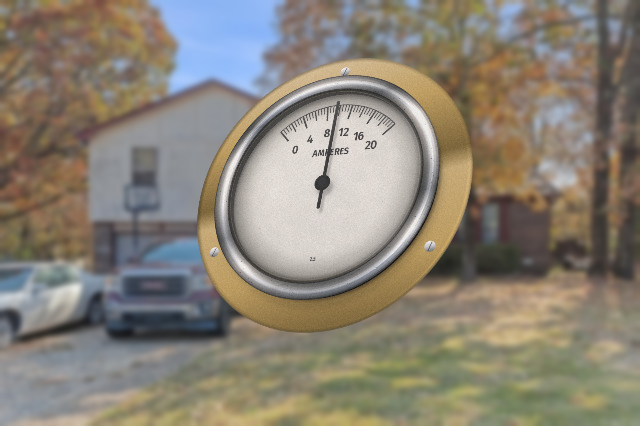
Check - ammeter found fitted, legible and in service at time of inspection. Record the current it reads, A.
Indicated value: 10 A
